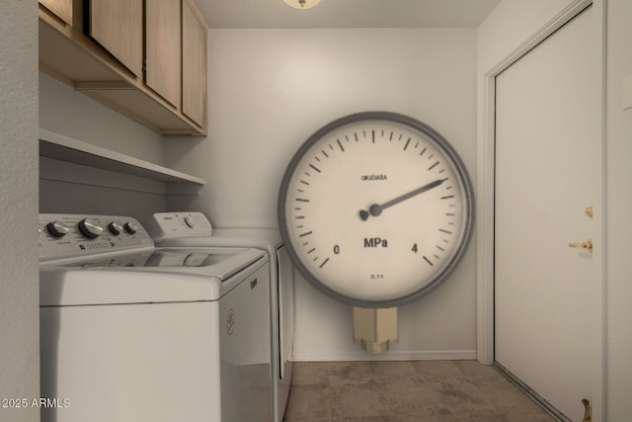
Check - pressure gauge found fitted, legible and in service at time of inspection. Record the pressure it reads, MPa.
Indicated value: 3 MPa
